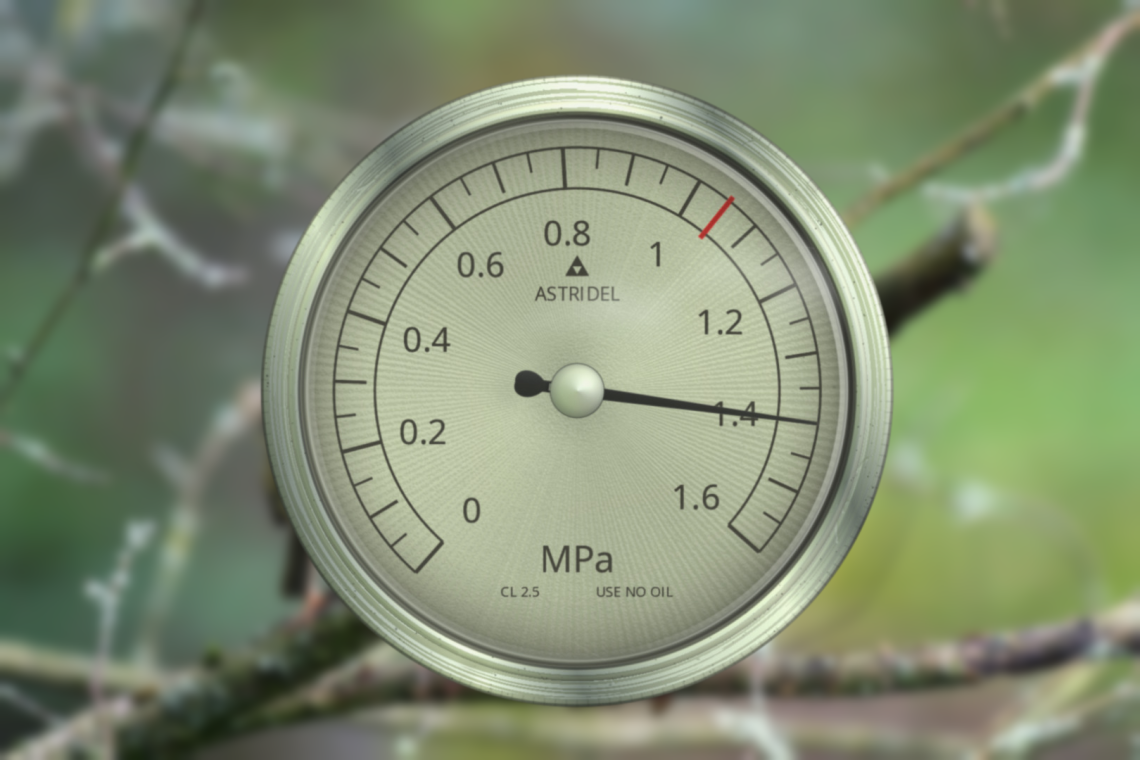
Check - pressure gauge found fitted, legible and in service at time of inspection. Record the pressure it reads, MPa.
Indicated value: 1.4 MPa
